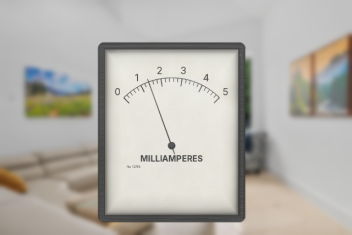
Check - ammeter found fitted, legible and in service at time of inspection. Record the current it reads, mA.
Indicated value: 1.4 mA
